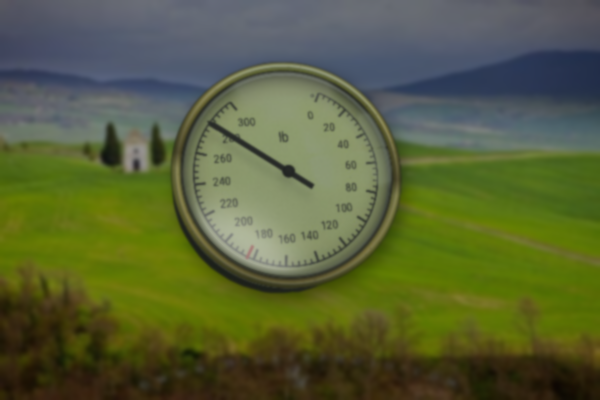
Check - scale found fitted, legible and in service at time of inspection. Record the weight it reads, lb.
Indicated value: 280 lb
